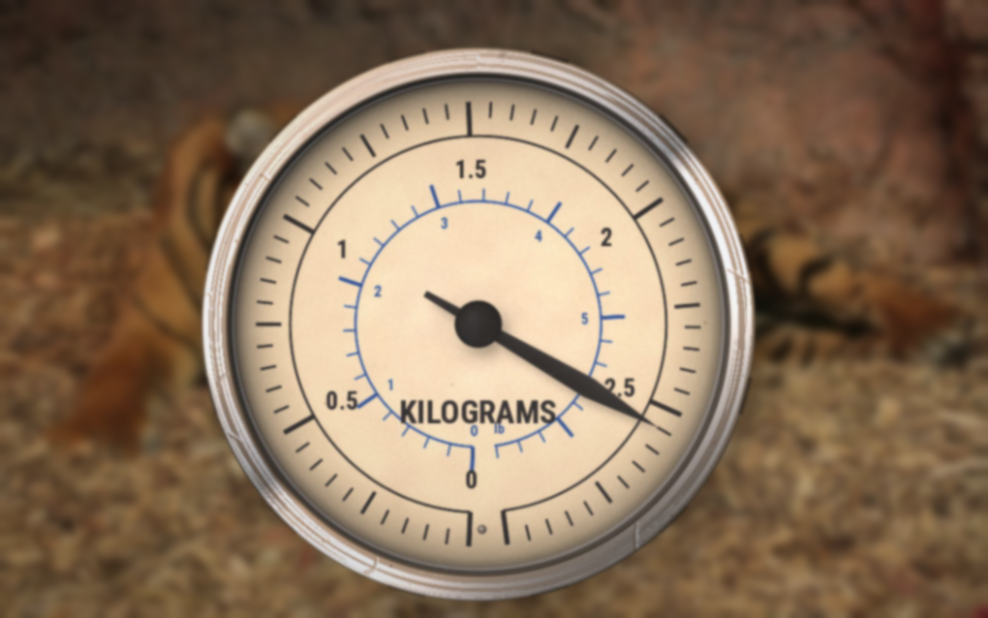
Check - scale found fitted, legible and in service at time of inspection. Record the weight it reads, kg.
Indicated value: 2.55 kg
